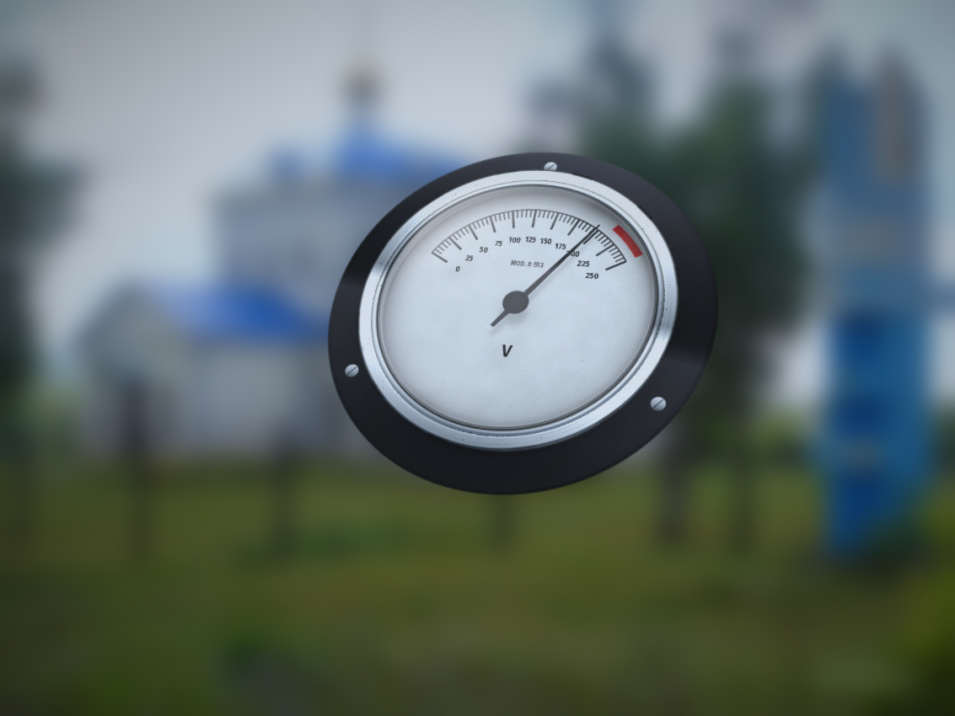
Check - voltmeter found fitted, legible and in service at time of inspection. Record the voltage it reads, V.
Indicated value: 200 V
